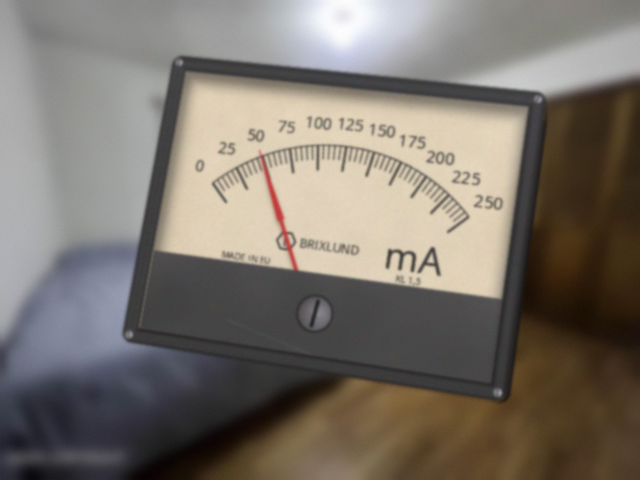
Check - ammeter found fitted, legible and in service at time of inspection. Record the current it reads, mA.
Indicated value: 50 mA
